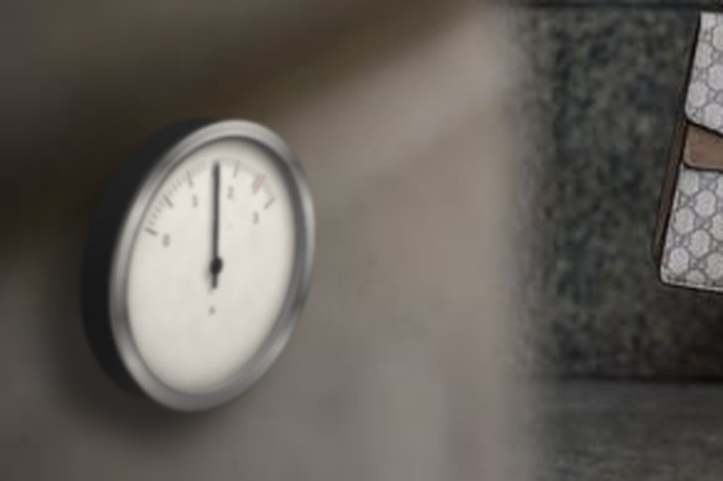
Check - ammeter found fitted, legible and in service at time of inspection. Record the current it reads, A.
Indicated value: 1.5 A
